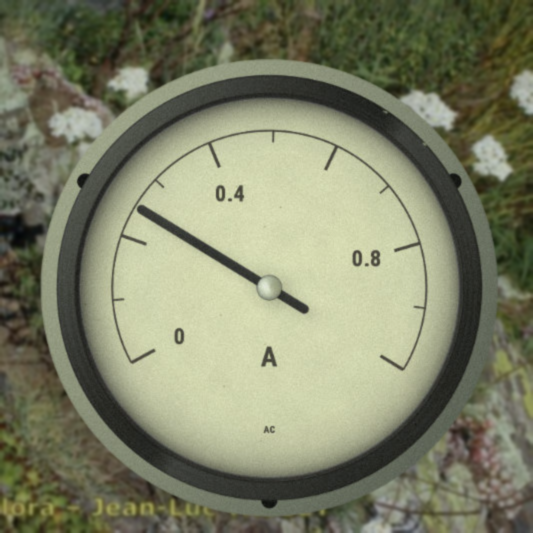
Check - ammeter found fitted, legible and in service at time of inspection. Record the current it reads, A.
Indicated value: 0.25 A
